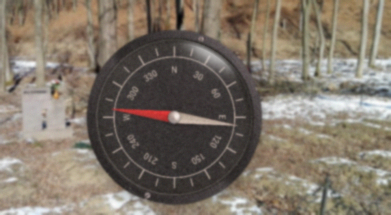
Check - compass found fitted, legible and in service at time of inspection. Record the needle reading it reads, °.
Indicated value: 277.5 °
